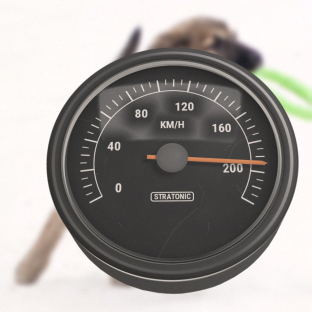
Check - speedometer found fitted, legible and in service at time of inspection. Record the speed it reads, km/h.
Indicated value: 195 km/h
